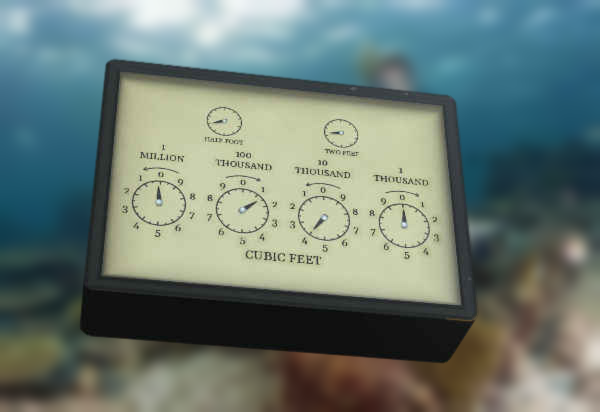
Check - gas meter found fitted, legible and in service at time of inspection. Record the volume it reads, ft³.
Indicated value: 14000 ft³
